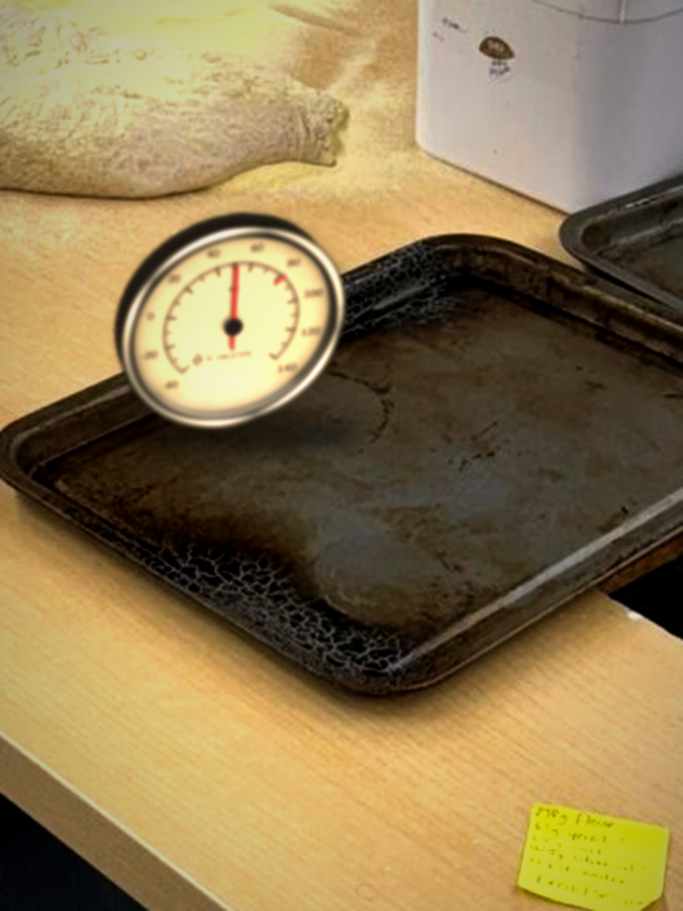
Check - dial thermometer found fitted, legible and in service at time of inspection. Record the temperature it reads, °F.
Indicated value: 50 °F
